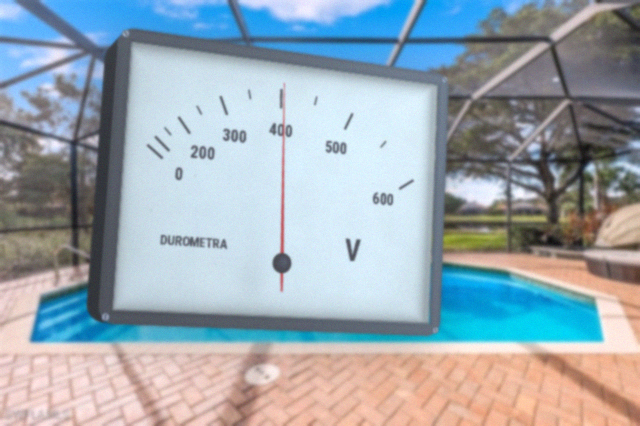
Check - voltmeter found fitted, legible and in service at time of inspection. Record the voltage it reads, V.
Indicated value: 400 V
